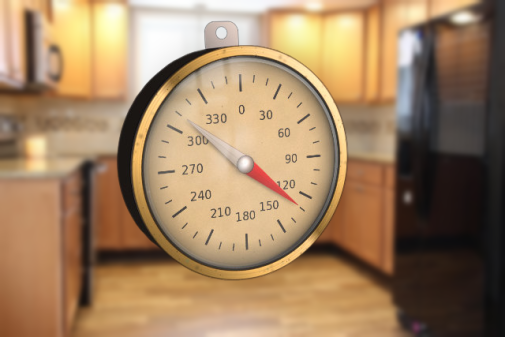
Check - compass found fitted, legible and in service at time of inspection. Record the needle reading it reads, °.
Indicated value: 130 °
